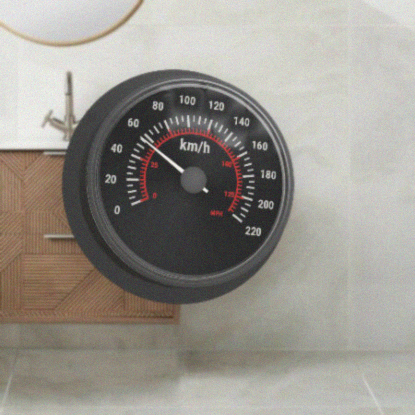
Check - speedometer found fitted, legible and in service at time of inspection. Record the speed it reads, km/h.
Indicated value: 55 km/h
